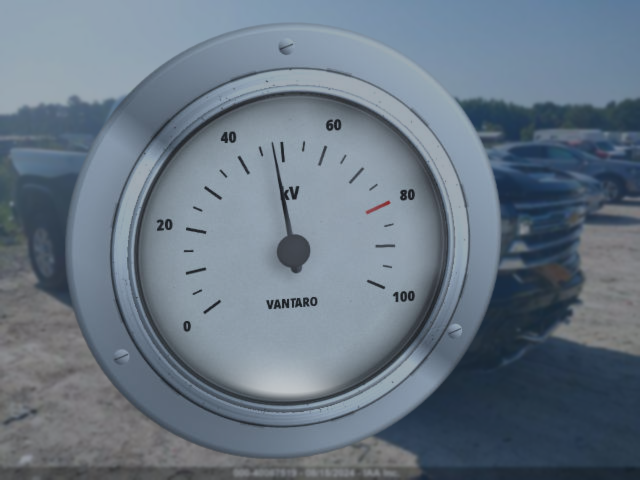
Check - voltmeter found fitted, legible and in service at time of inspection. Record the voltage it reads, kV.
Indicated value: 47.5 kV
